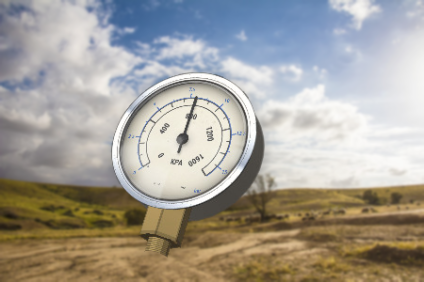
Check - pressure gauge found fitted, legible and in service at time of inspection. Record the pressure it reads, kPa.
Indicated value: 800 kPa
